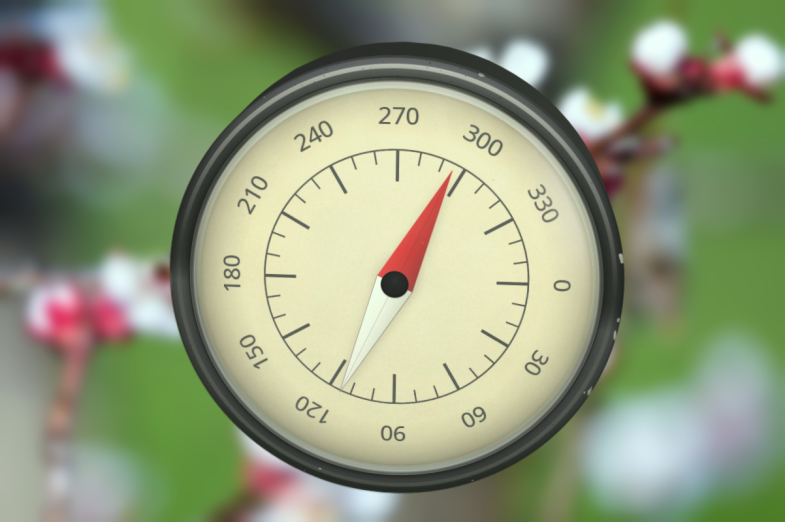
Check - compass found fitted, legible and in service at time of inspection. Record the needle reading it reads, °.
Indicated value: 295 °
